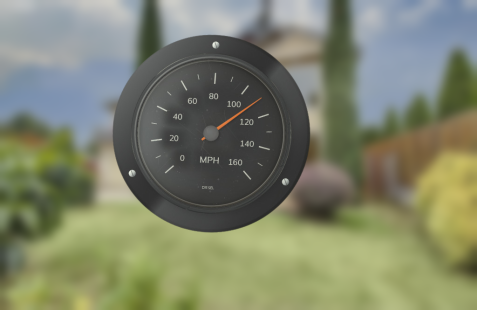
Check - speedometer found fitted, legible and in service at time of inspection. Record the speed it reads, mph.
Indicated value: 110 mph
